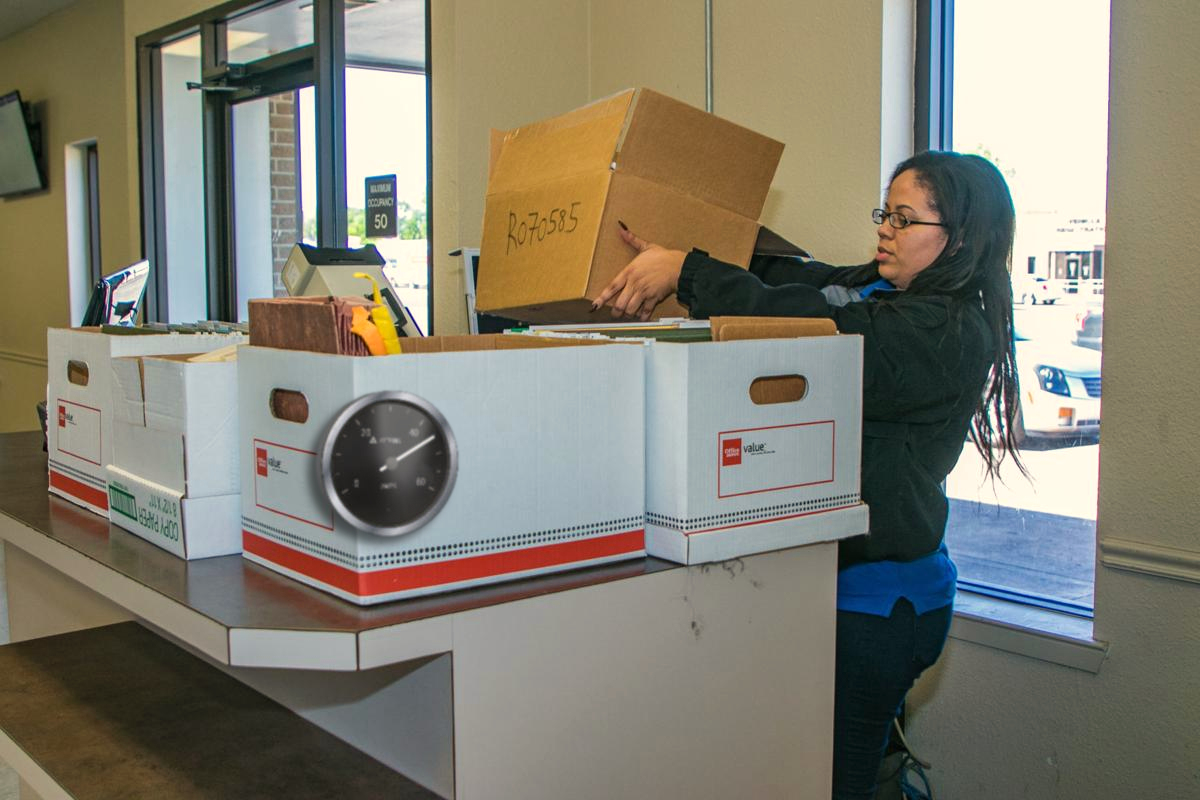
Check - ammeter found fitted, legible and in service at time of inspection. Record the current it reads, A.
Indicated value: 45 A
